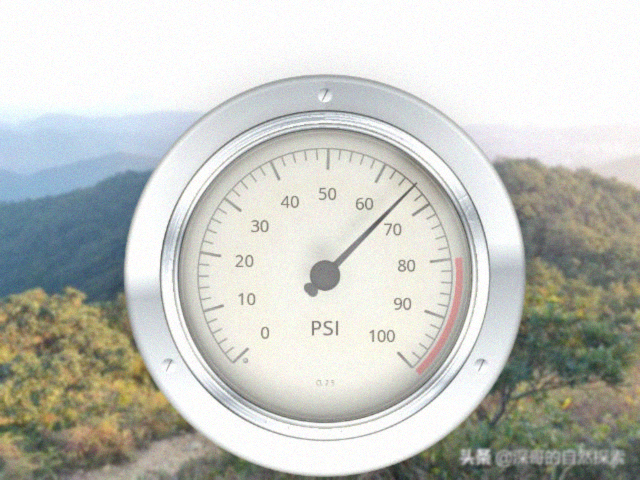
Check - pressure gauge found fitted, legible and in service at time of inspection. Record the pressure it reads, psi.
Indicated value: 66 psi
